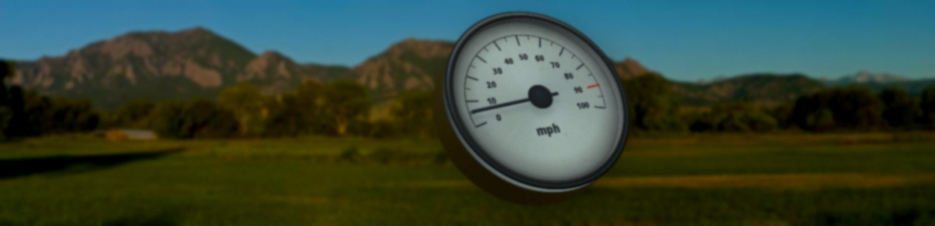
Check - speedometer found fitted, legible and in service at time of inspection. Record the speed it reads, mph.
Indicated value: 5 mph
